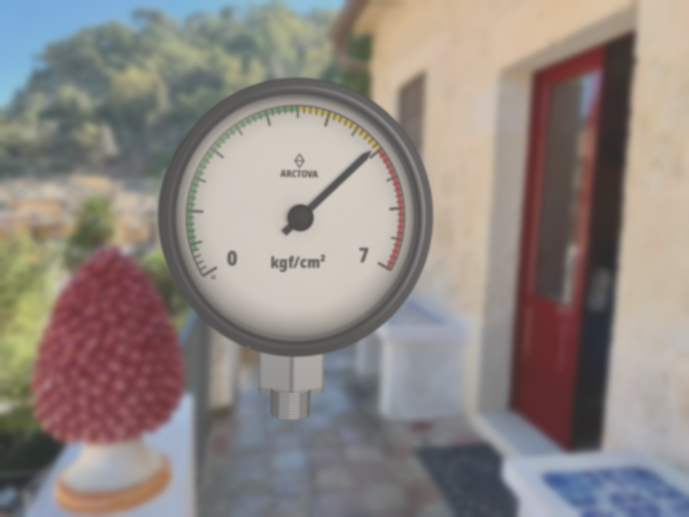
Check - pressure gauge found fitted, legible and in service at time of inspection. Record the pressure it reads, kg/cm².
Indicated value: 4.9 kg/cm²
